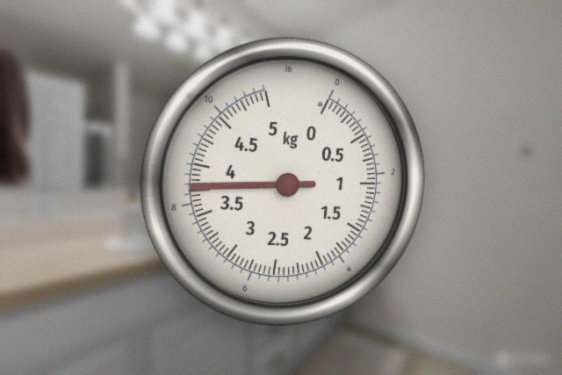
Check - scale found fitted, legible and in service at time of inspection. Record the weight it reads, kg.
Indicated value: 3.8 kg
